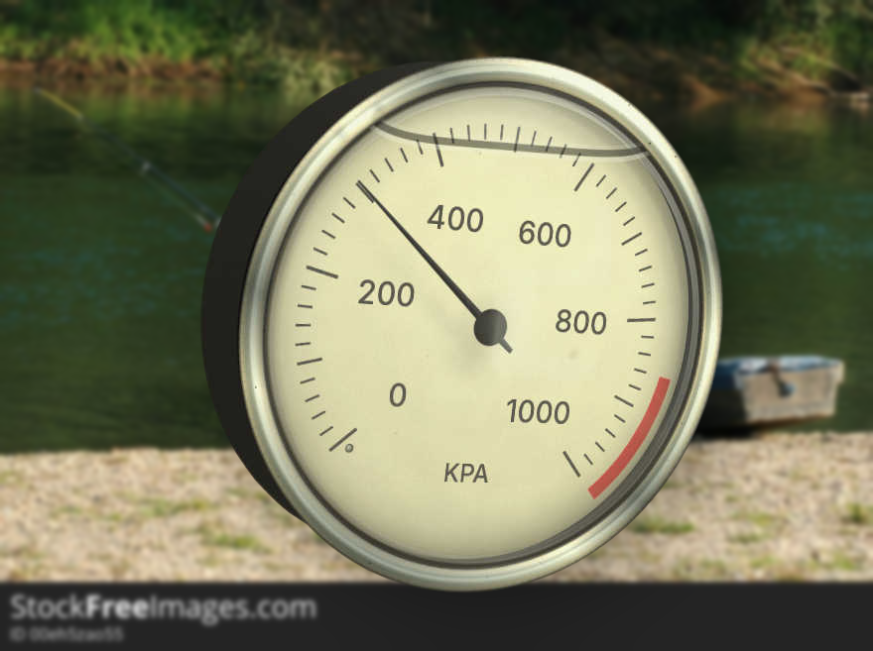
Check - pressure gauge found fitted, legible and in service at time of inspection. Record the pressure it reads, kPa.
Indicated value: 300 kPa
